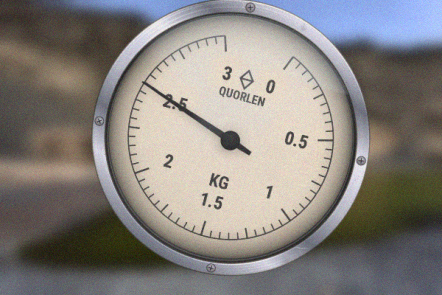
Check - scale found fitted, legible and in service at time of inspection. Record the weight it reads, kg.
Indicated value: 2.5 kg
